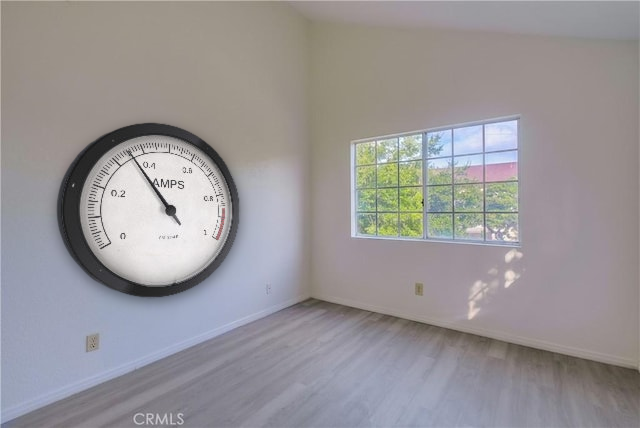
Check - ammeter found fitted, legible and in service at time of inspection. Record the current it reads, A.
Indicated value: 0.35 A
